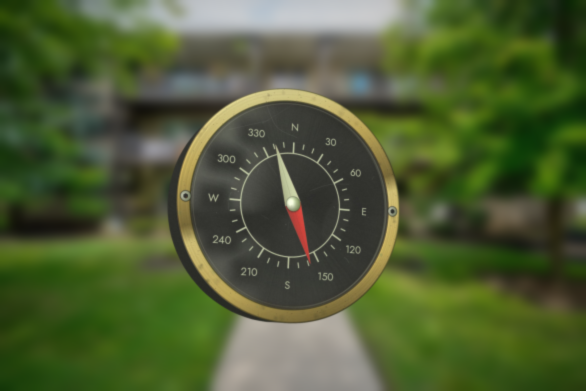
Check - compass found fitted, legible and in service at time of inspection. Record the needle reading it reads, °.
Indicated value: 160 °
